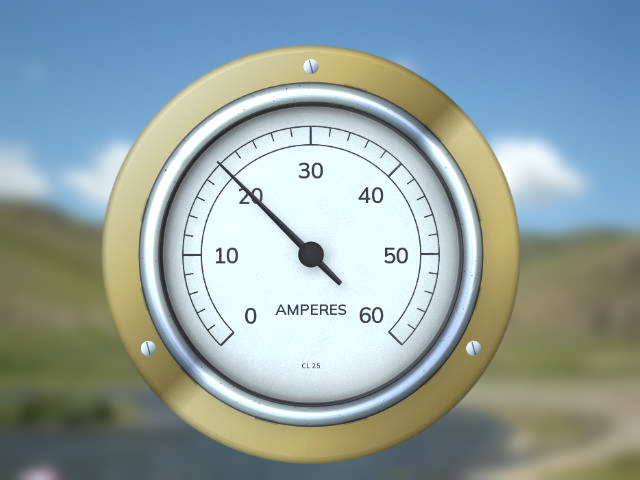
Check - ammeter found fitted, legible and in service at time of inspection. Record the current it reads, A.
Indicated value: 20 A
